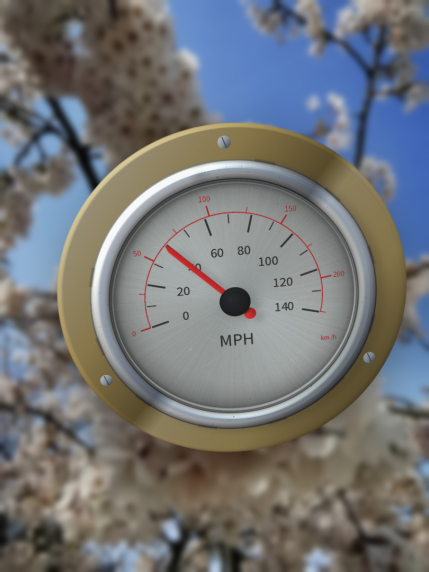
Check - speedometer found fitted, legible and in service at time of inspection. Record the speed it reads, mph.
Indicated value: 40 mph
